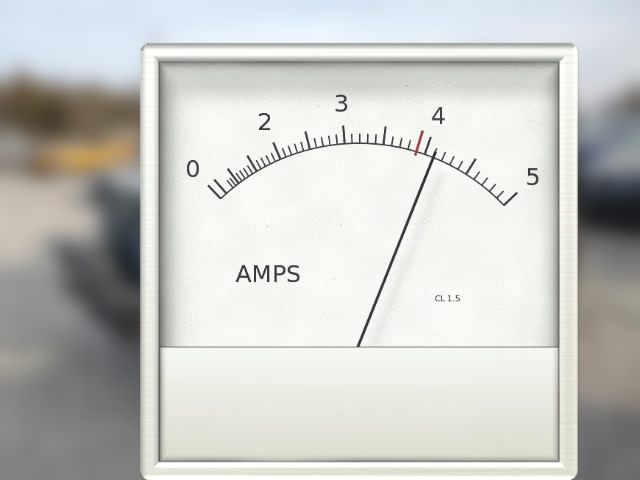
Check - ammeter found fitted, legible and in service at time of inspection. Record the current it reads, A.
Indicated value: 4.1 A
